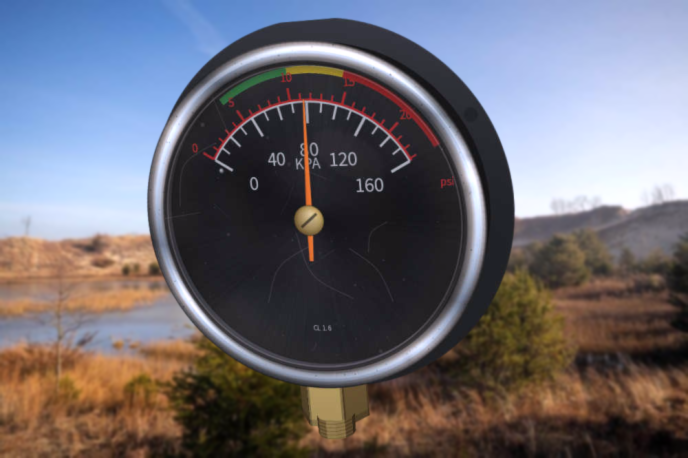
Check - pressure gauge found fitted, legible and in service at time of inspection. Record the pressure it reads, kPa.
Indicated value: 80 kPa
